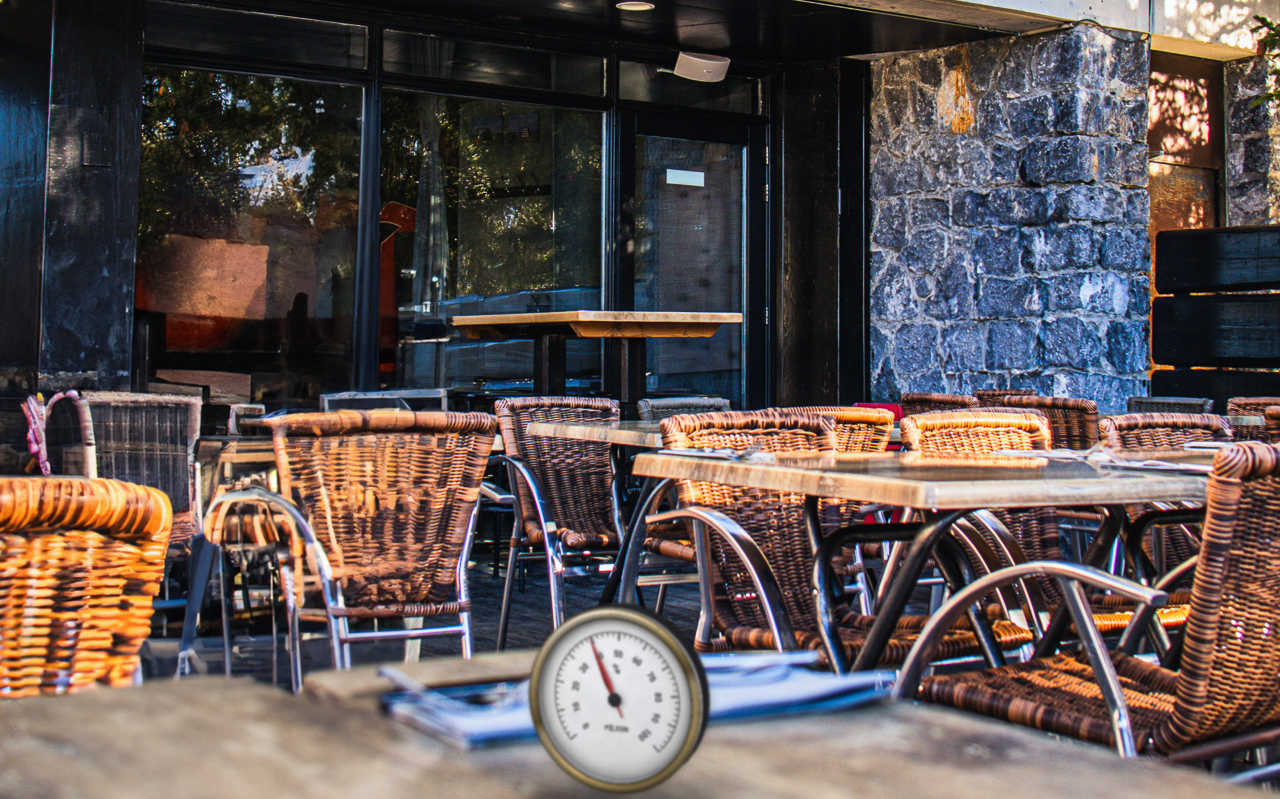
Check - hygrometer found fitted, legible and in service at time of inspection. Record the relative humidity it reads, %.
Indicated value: 40 %
